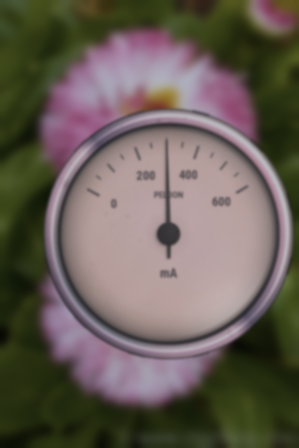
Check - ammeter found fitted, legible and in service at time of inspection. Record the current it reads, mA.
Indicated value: 300 mA
